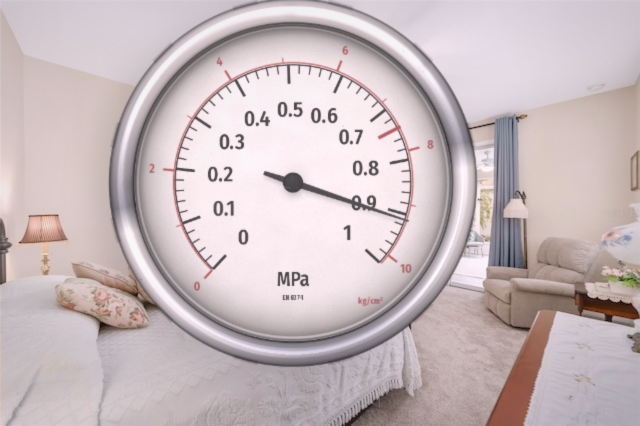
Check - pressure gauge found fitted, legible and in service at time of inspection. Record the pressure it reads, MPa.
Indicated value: 0.91 MPa
